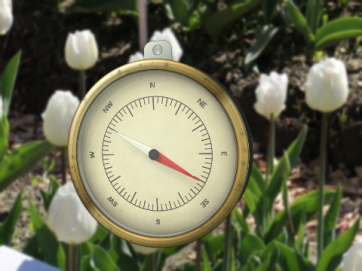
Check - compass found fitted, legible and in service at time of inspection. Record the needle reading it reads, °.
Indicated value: 120 °
